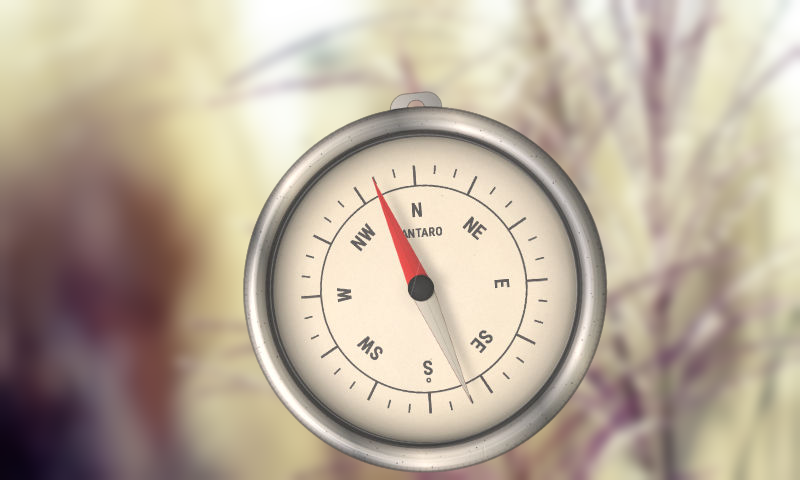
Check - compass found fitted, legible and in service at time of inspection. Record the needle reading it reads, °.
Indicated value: 340 °
